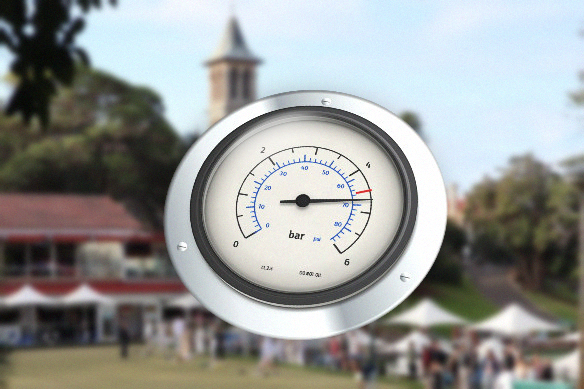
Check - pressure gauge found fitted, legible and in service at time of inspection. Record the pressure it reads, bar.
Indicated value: 4.75 bar
